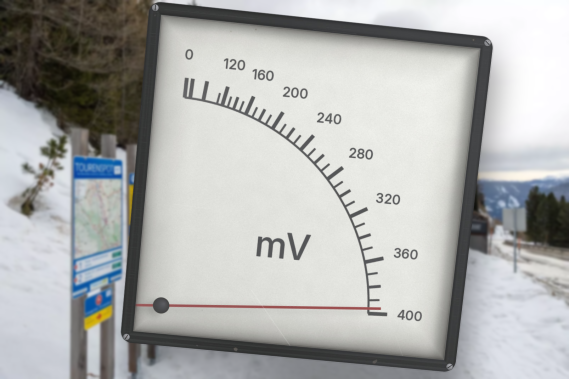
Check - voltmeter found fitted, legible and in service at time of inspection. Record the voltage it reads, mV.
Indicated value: 395 mV
